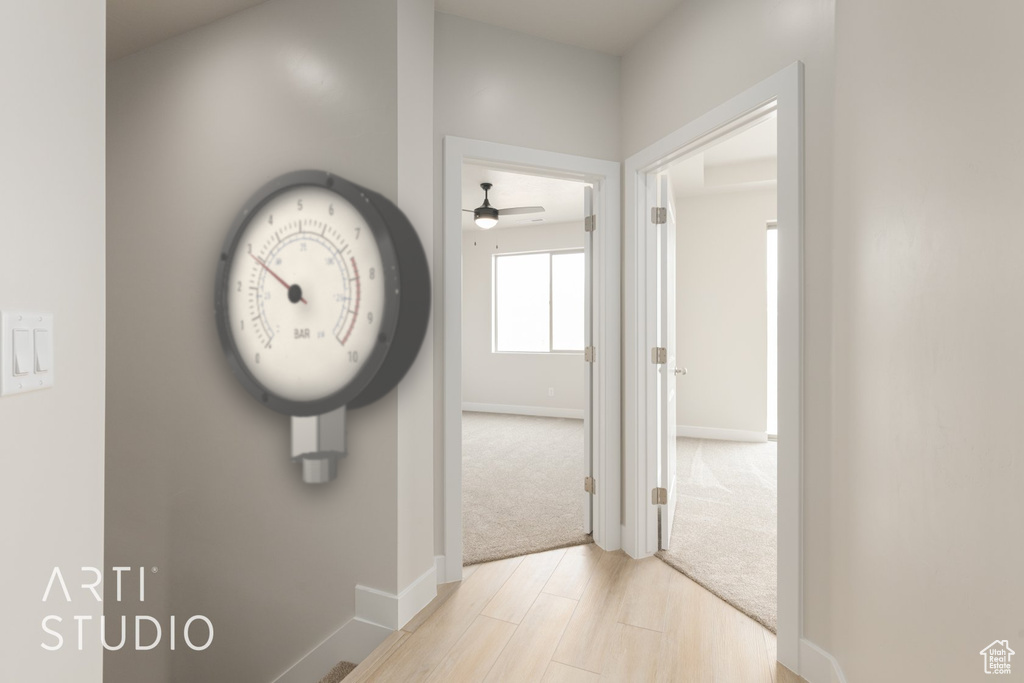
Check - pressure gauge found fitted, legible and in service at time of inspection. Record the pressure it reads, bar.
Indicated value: 3 bar
